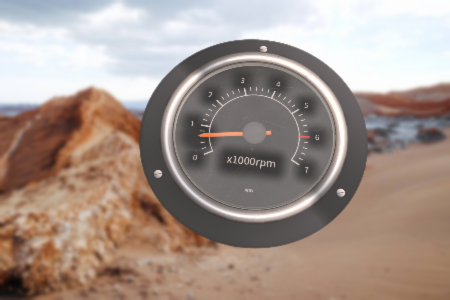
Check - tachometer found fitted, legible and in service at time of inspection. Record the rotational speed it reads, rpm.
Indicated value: 600 rpm
